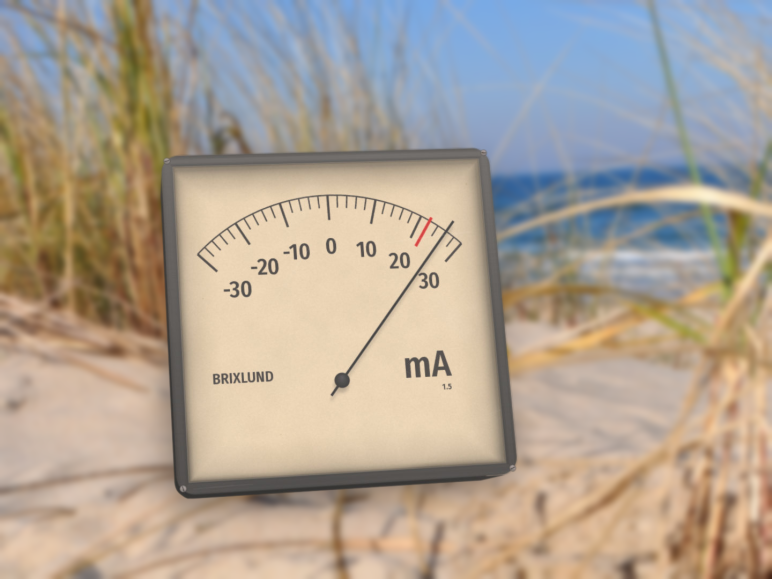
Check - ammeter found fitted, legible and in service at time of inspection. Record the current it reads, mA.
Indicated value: 26 mA
